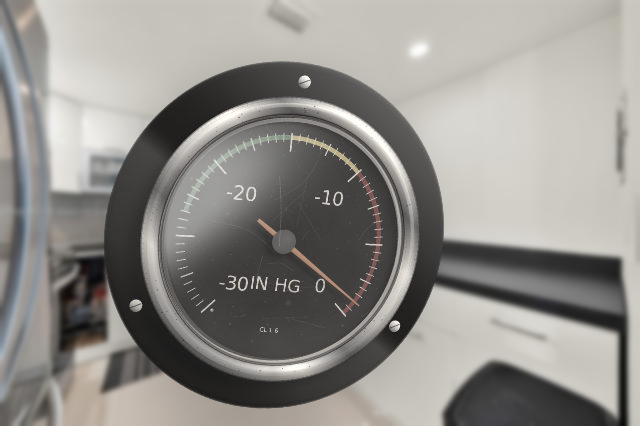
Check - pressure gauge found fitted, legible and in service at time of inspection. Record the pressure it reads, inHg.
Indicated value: -1 inHg
